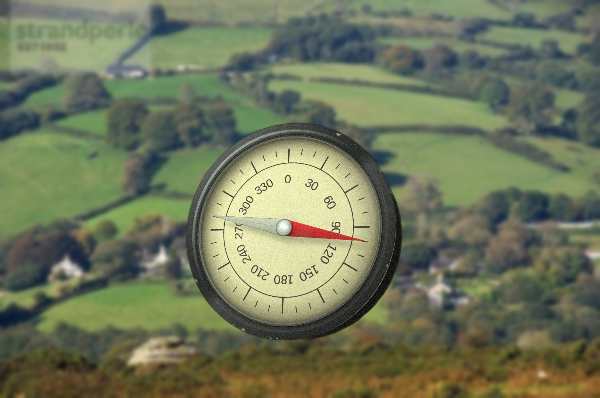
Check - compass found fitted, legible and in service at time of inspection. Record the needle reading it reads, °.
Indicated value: 100 °
